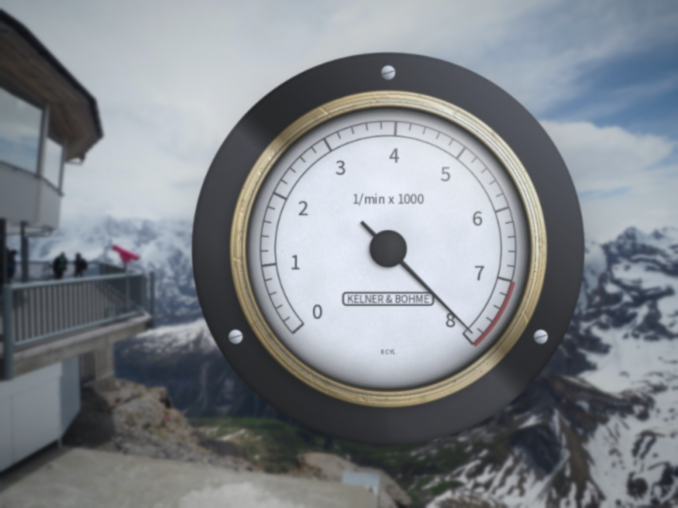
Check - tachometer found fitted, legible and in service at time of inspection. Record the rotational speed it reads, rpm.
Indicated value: 7900 rpm
